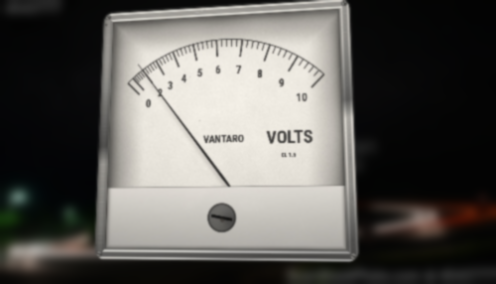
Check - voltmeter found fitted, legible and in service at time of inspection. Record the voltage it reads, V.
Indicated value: 2 V
